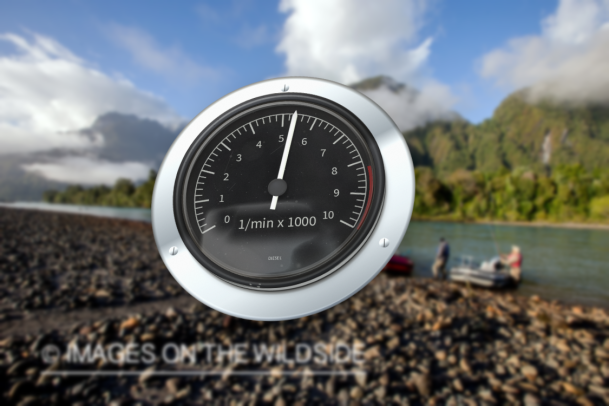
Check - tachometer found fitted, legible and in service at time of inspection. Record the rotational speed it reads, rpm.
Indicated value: 5400 rpm
